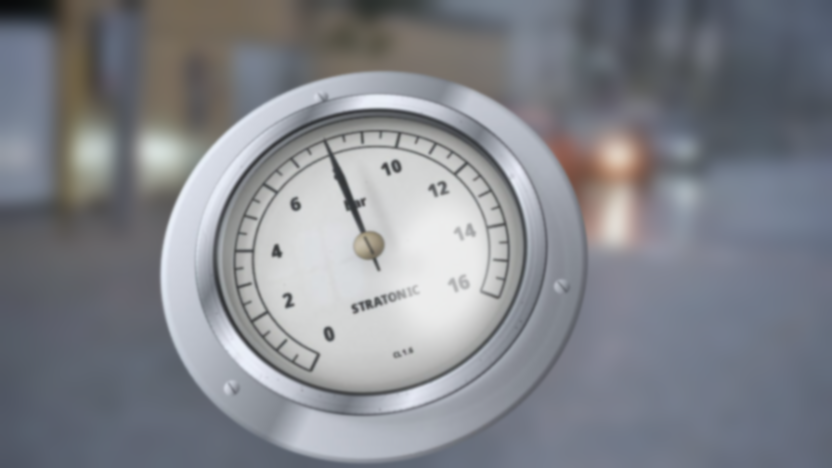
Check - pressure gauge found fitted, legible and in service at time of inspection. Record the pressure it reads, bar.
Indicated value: 8 bar
